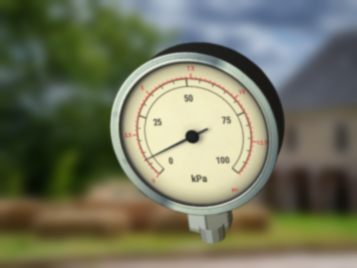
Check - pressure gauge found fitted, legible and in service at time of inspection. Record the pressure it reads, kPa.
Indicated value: 7.5 kPa
